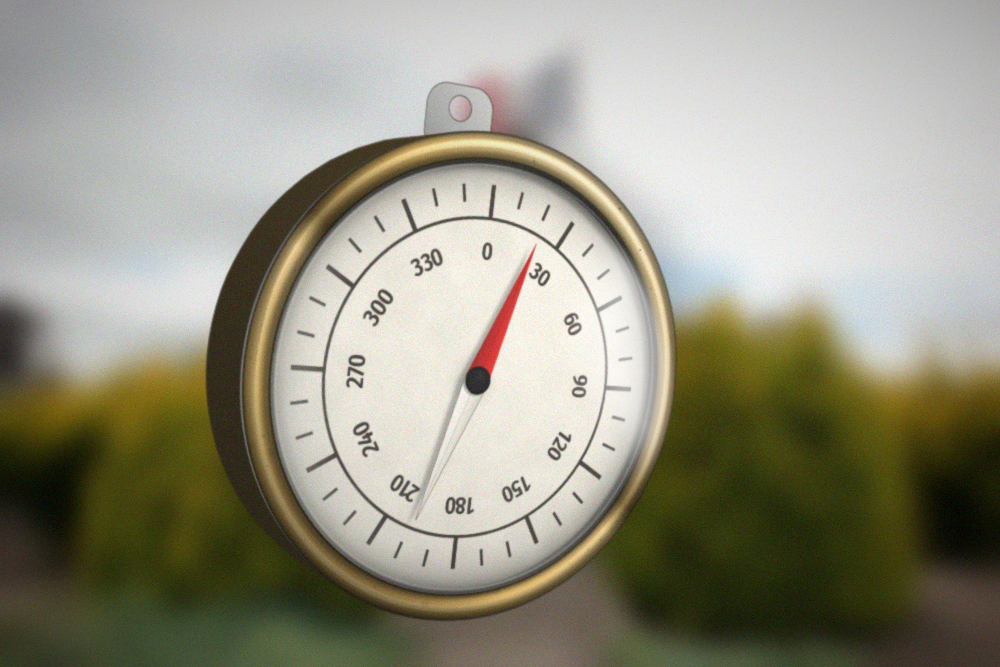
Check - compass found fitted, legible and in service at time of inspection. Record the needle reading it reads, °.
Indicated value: 20 °
